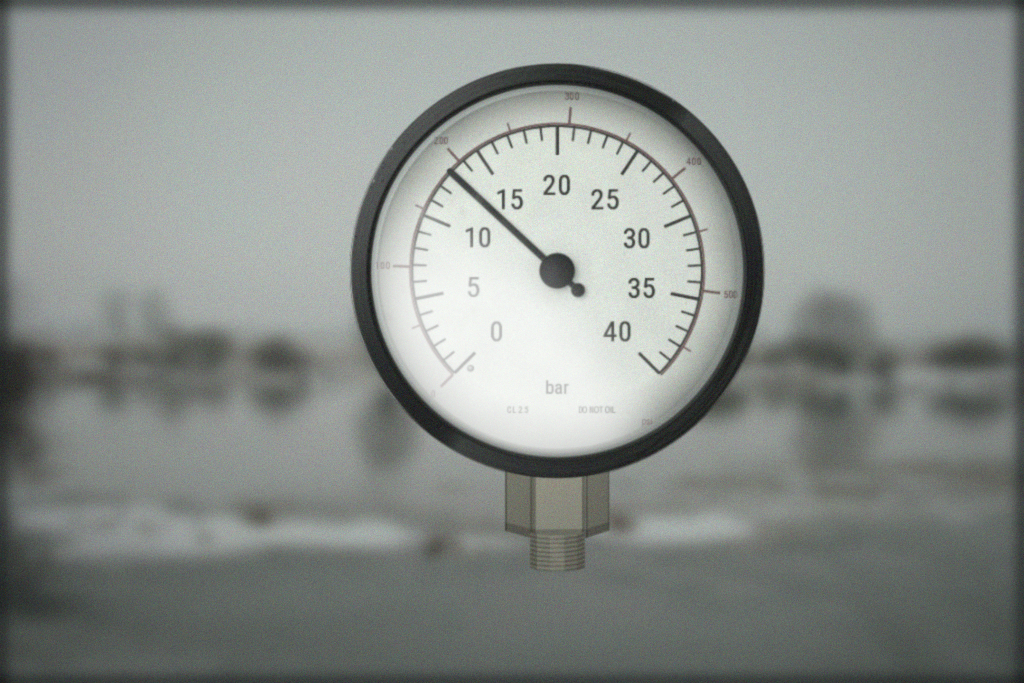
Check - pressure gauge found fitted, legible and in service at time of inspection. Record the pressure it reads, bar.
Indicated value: 13 bar
